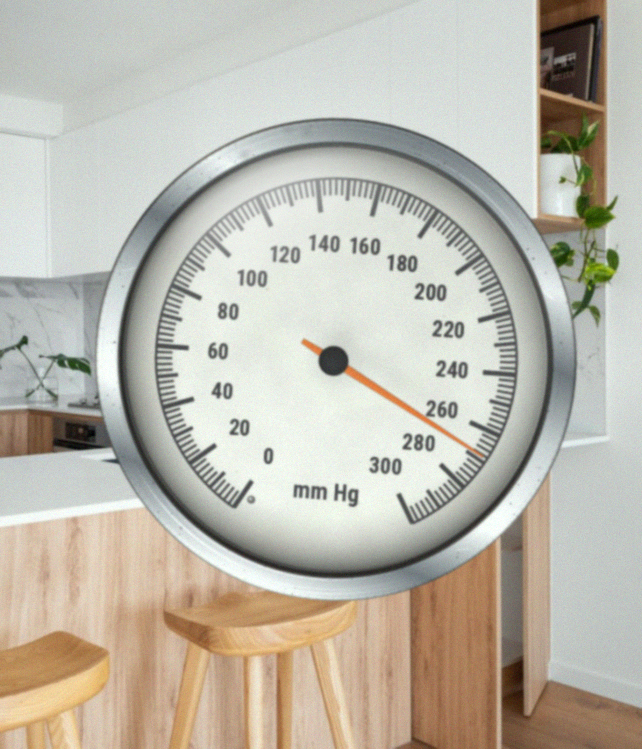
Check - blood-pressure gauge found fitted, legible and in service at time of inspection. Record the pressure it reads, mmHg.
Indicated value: 268 mmHg
